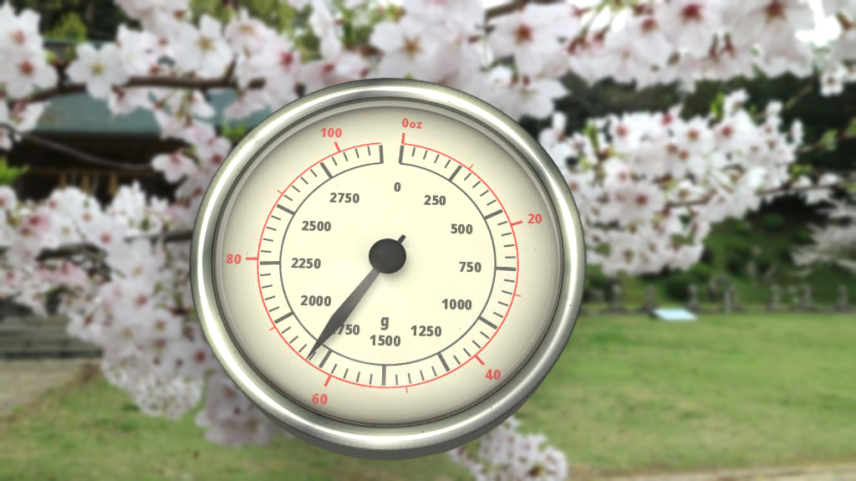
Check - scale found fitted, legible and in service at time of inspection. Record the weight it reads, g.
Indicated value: 1800 g
